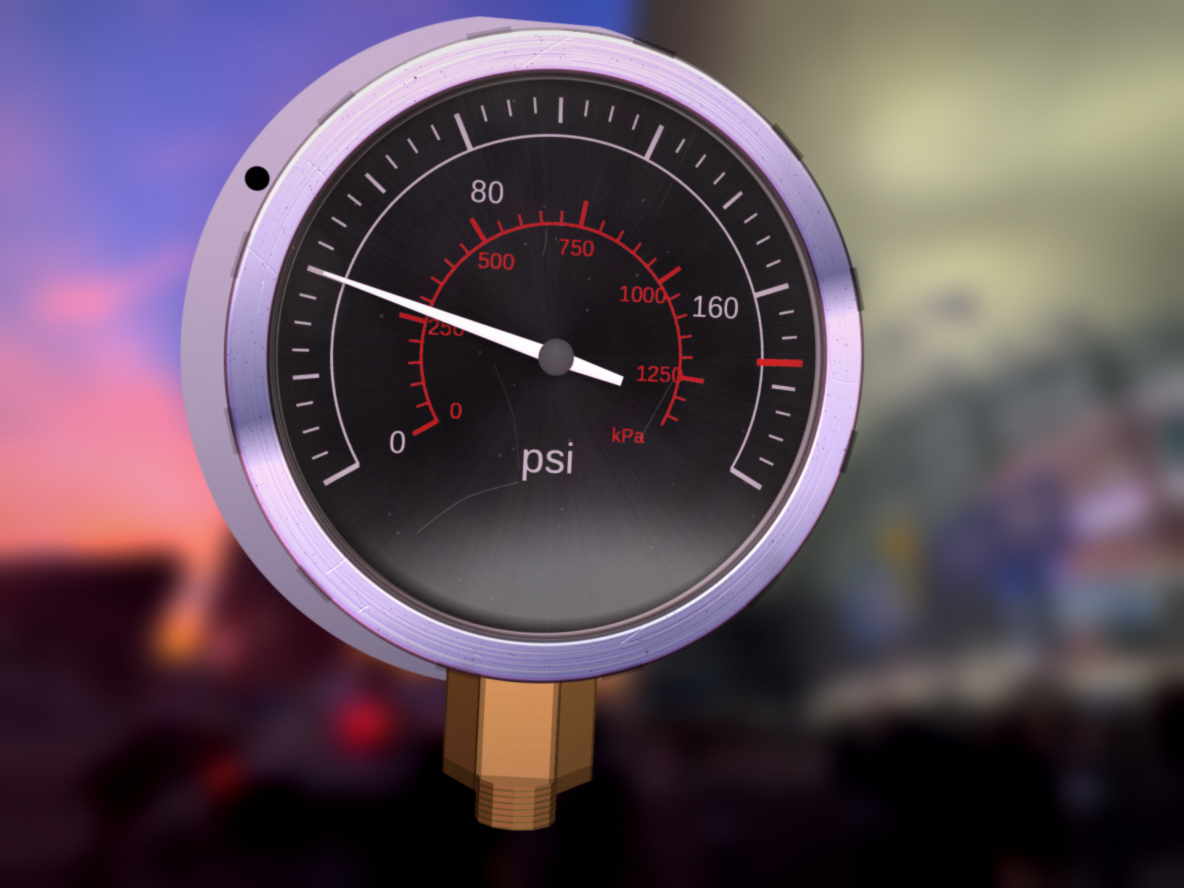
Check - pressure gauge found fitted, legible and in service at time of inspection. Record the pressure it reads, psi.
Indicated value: 40 psi
